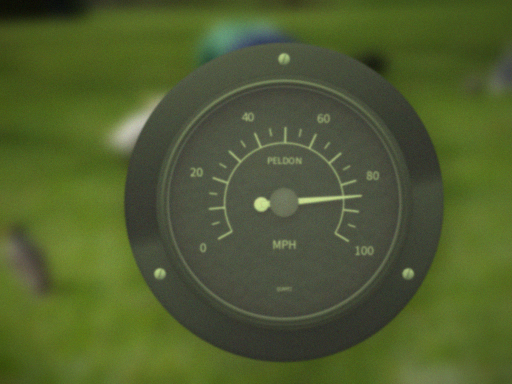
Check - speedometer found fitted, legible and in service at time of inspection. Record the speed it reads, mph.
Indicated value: 85 mph
